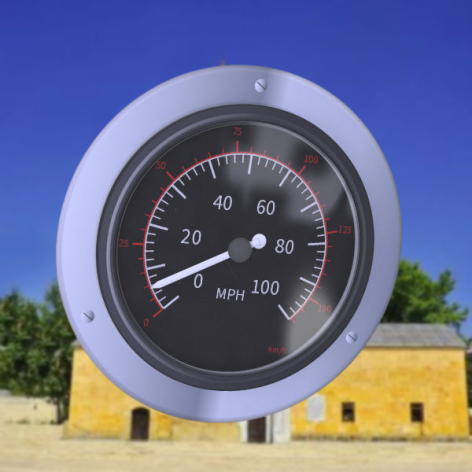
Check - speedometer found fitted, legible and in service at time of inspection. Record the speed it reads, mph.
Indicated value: 6 mph
